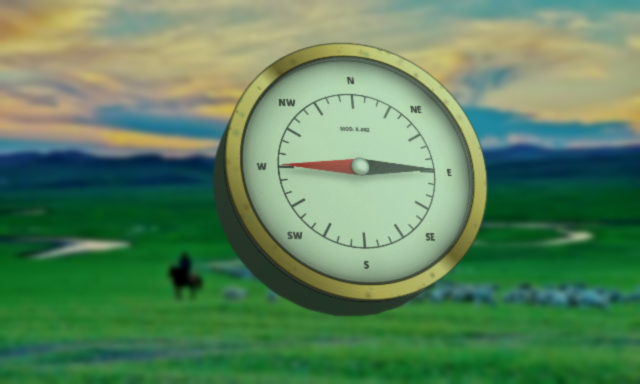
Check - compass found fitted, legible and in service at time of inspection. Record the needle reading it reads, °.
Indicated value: 270 °
